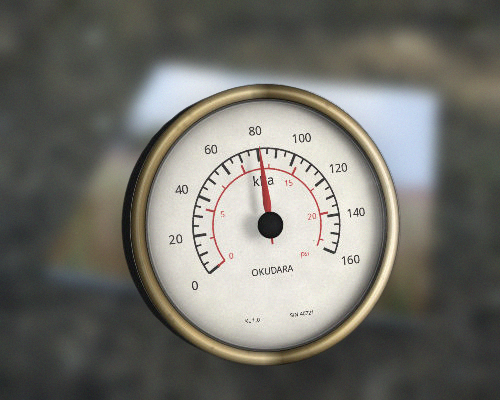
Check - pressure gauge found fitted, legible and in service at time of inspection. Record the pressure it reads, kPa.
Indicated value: 80 kPa
